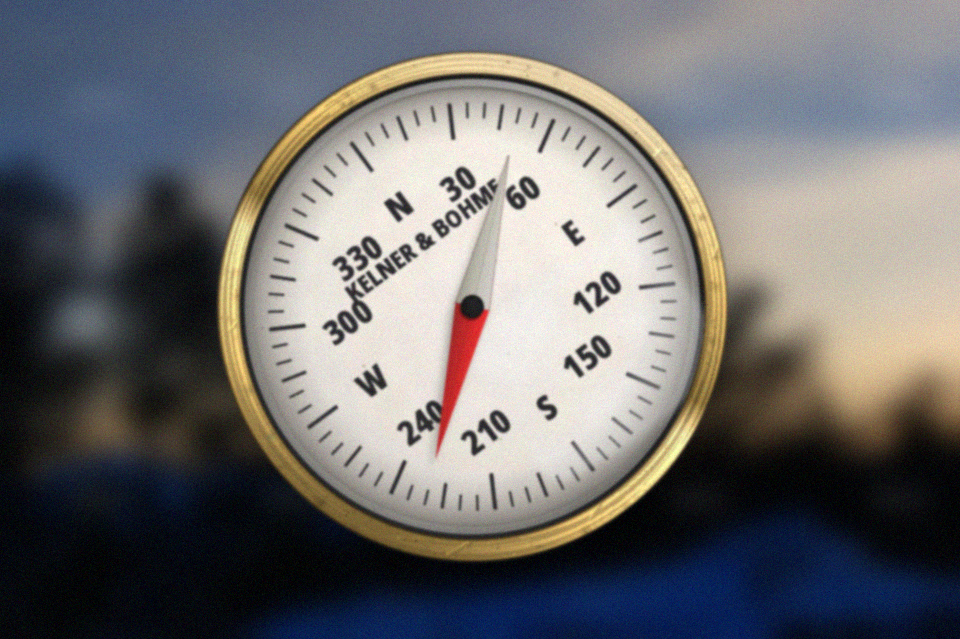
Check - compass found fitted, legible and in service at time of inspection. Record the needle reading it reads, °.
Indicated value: 230 °
